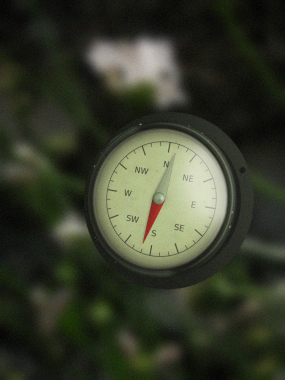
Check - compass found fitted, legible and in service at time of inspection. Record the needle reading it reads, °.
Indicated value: 190 °
